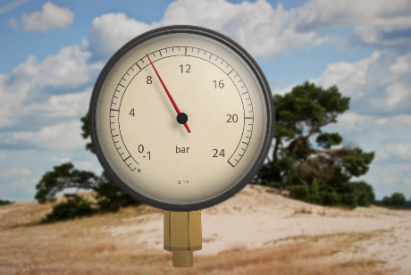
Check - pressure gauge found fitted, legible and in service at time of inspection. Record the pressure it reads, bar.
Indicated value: 9 bar
